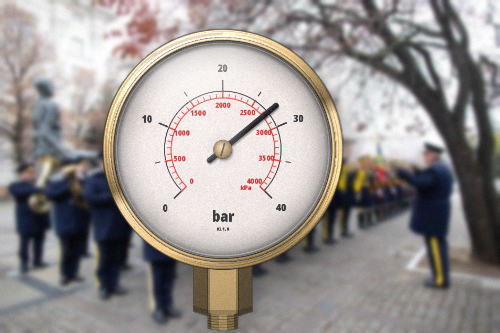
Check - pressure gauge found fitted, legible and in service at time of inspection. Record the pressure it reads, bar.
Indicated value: 27.5 bar
